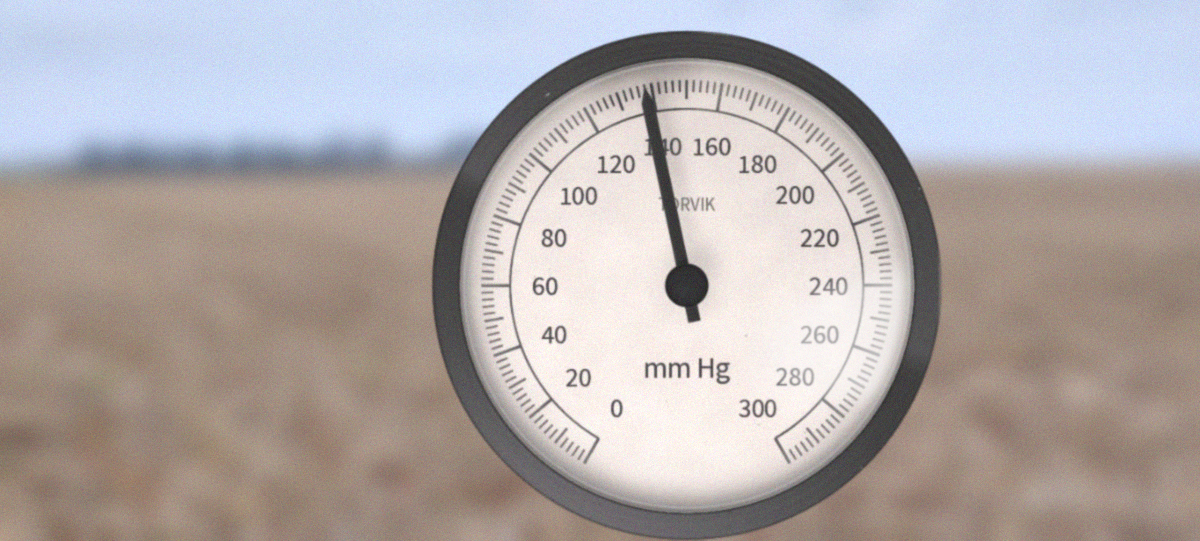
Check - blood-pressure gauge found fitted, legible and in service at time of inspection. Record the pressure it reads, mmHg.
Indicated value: 138 mmHg
